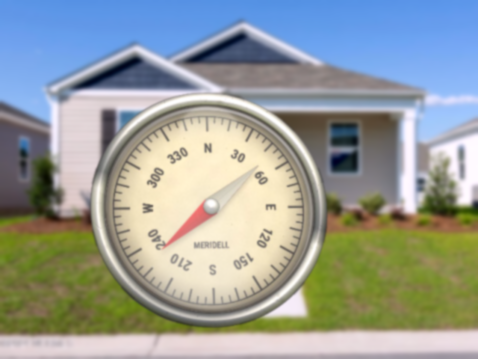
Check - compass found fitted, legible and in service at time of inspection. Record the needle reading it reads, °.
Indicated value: 230 °
